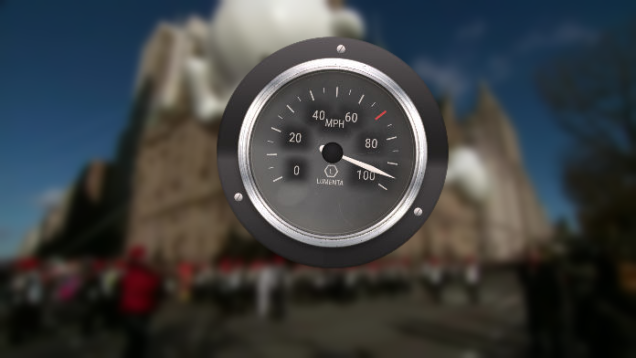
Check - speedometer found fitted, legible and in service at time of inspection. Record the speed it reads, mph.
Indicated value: 95 mph
